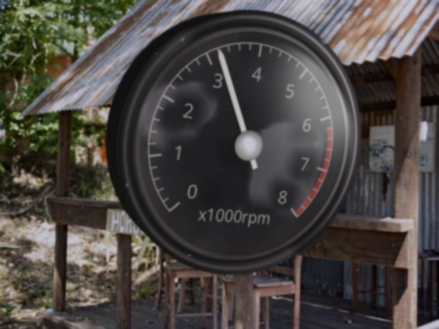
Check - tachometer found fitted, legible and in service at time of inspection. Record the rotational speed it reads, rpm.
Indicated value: 3200 rpm
